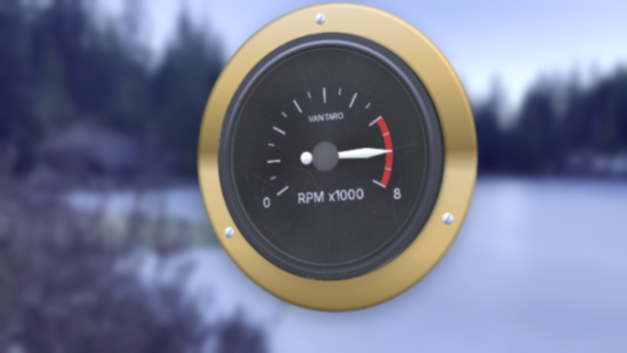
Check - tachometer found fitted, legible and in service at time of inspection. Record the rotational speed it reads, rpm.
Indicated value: 7000 rpm
